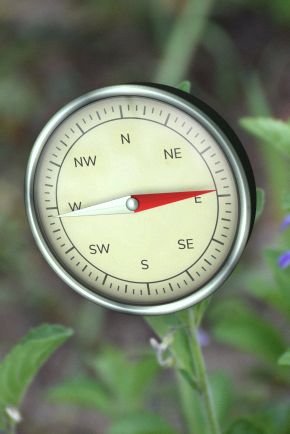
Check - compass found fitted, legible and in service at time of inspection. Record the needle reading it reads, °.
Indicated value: 85 °
